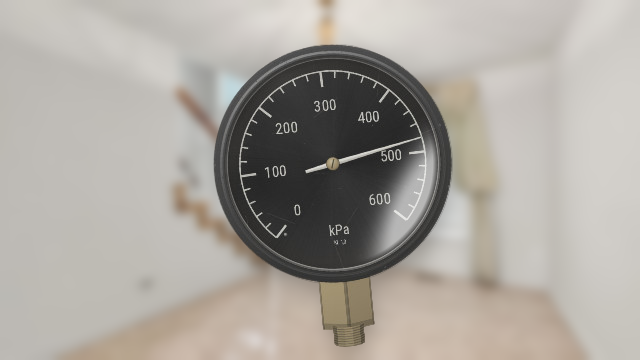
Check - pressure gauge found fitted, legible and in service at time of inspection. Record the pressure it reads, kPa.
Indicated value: 480 kPa
